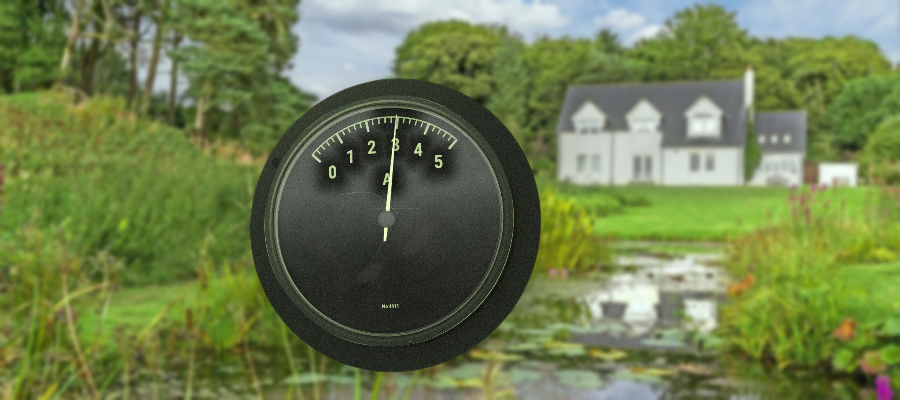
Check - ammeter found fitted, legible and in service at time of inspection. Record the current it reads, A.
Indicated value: 3 A
